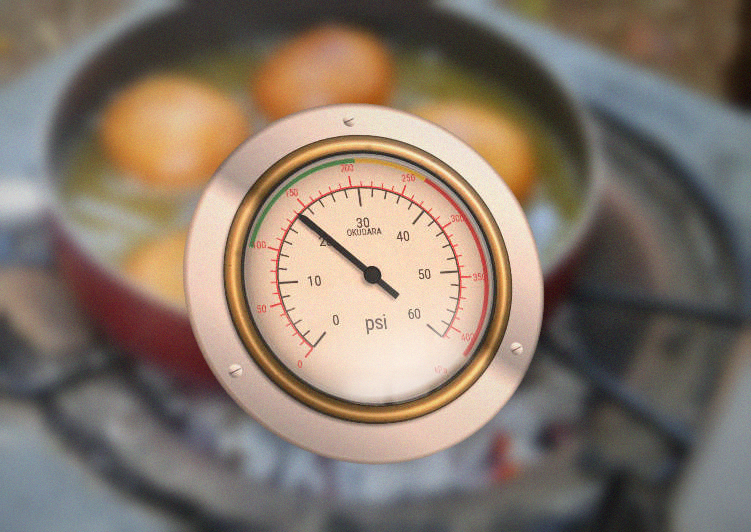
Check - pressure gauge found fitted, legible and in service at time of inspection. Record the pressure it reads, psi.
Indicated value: 20 psi
